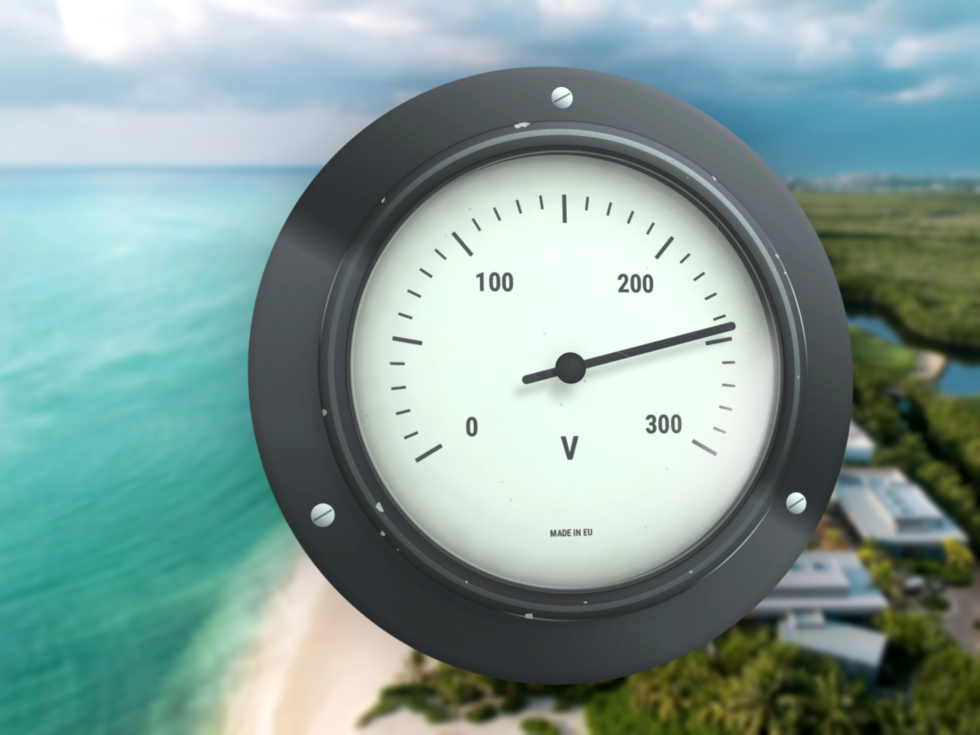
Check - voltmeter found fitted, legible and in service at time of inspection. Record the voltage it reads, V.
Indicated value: 245 V
